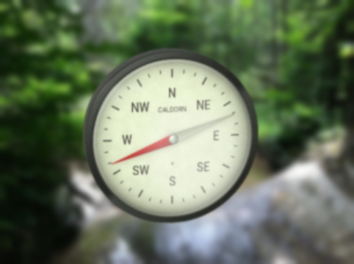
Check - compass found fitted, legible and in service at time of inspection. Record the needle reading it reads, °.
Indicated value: 250 °
